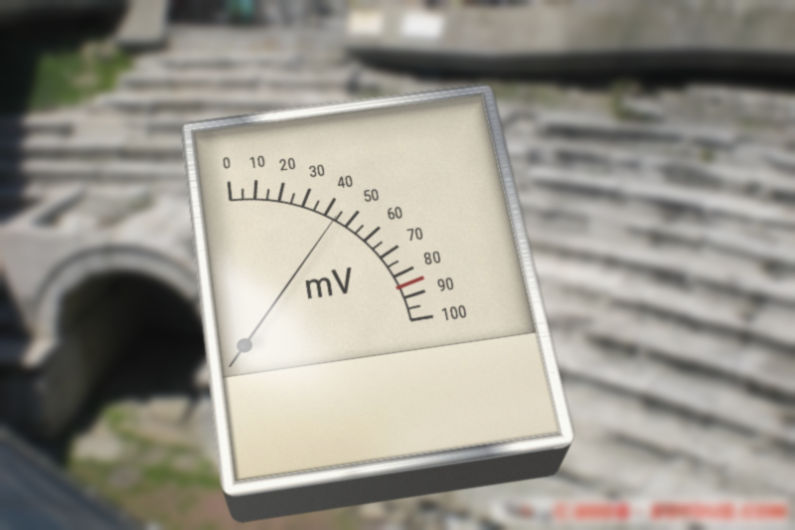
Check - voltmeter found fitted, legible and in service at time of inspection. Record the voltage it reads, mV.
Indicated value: 45 mV
